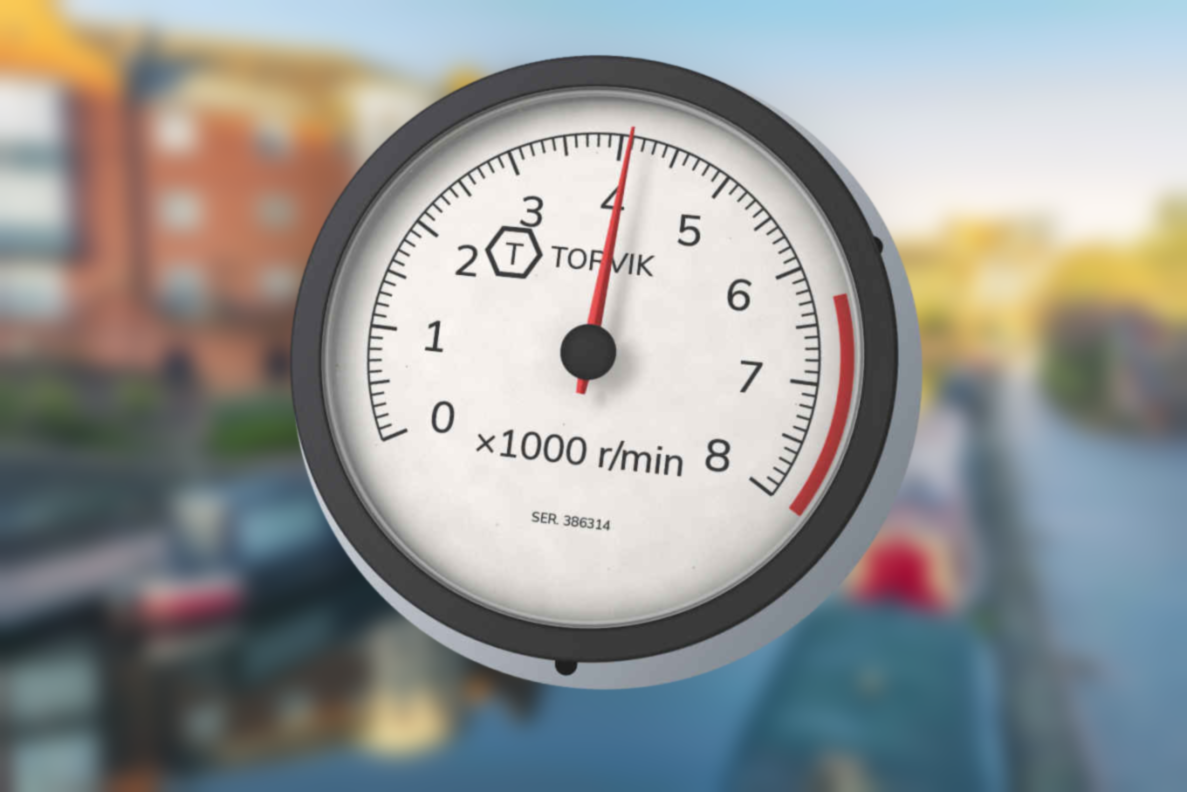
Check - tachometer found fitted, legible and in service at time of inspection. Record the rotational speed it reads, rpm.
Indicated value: 4100 rpm
